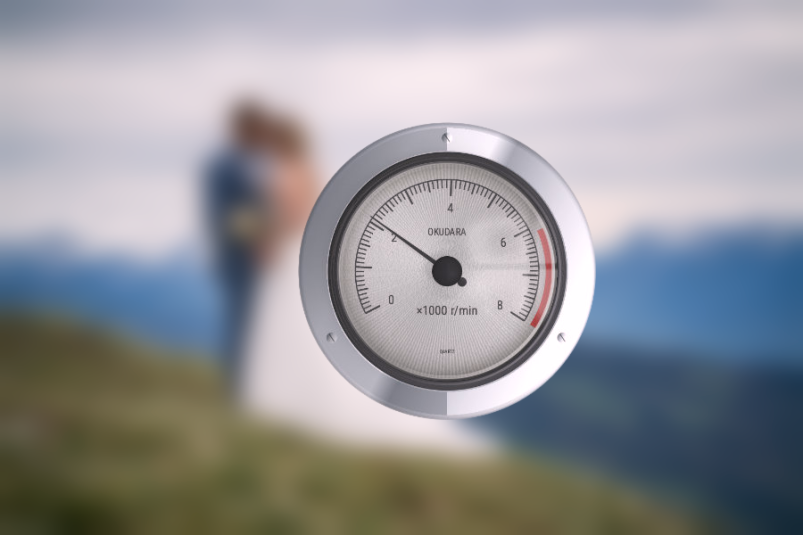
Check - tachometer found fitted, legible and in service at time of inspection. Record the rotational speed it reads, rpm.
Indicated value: 2100 rpm
